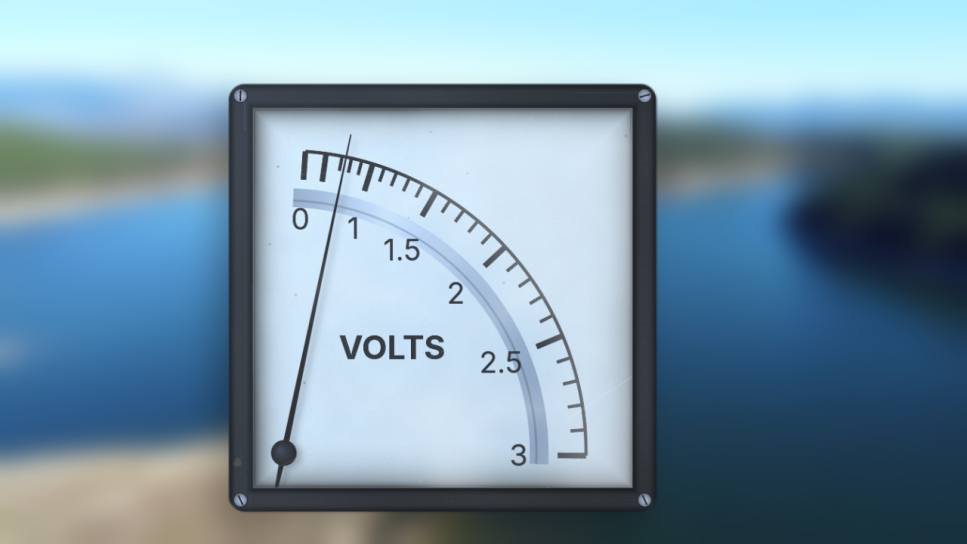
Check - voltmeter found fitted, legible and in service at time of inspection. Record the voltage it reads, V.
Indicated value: 0.75 V
